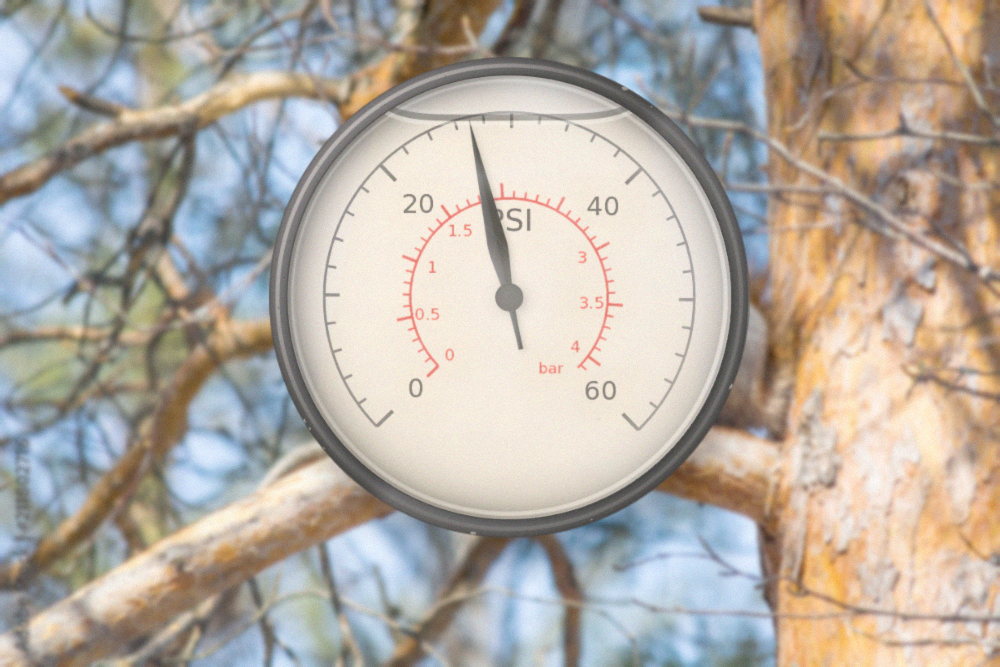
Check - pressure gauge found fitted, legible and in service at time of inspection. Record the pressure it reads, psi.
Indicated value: 27 psi
